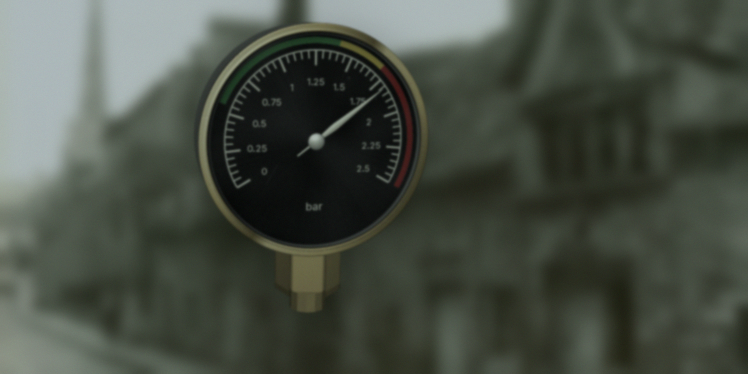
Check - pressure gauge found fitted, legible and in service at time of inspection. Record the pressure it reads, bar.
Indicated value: 1.8 bar
